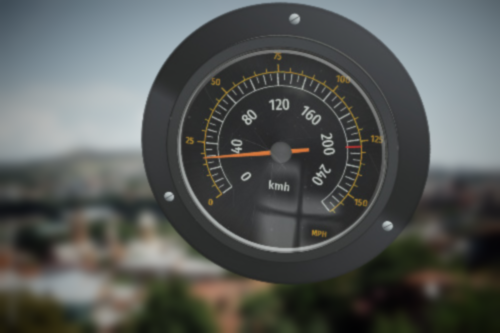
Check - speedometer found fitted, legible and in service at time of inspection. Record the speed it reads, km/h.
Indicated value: 30 km/h
